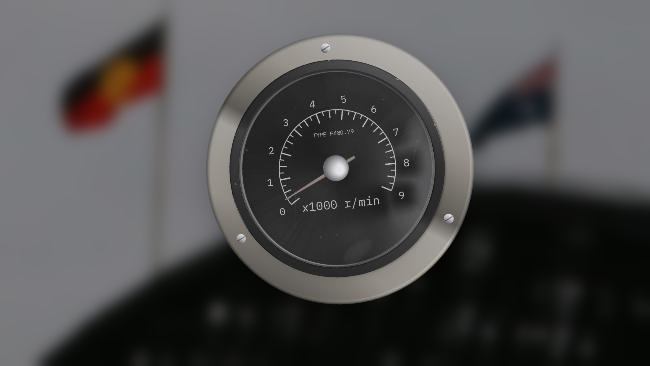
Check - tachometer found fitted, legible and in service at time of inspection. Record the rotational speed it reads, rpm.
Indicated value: 250 rpm
